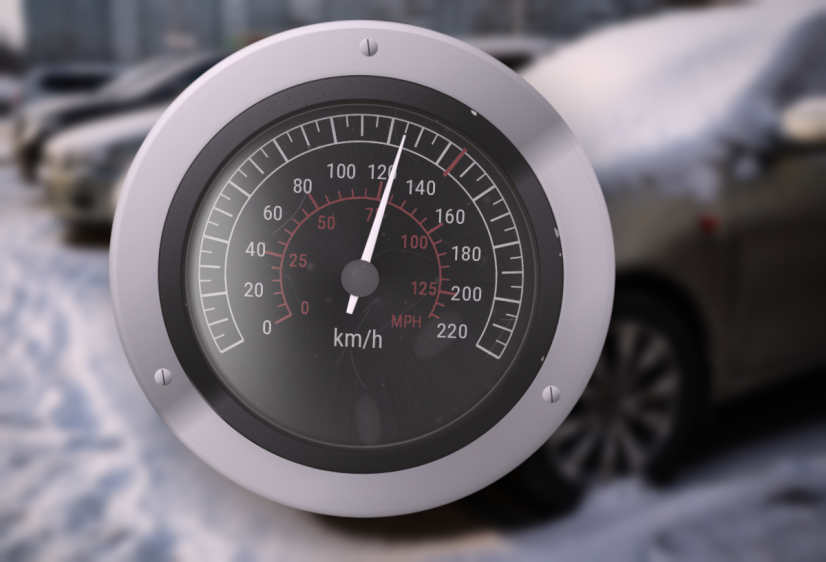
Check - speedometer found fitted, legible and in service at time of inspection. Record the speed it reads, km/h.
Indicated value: 125 km/h
